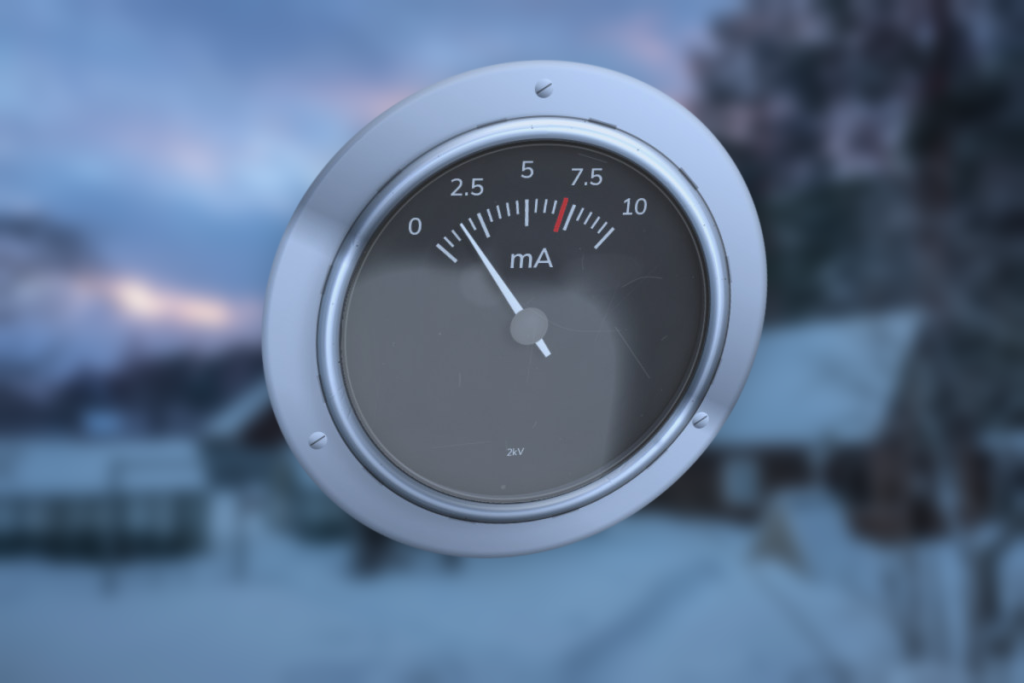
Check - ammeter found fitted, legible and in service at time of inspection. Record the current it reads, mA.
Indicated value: 1.5 mA
